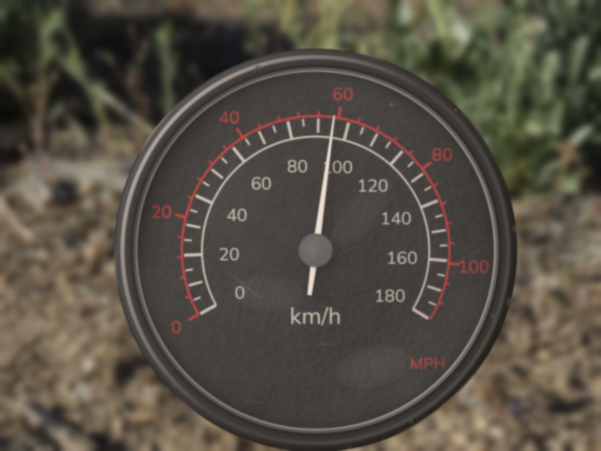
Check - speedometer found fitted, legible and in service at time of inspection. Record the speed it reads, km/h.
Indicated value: 95 km/h
